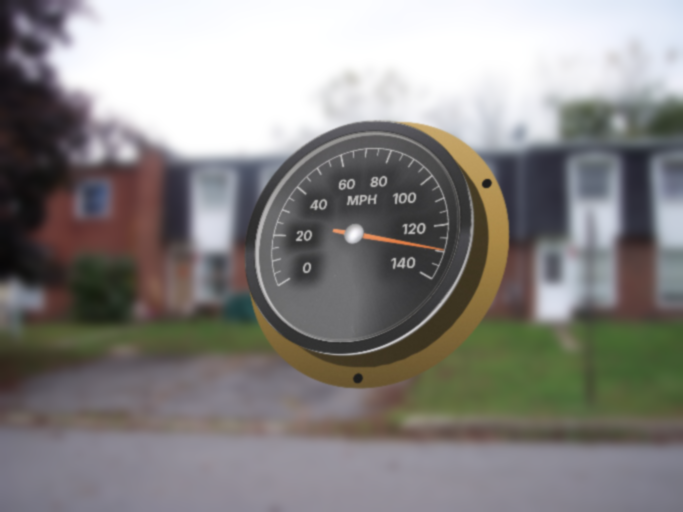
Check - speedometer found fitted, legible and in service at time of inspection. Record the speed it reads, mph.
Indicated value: 130 mph
